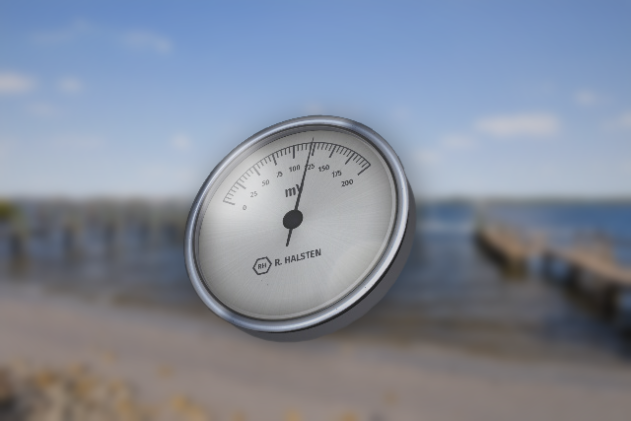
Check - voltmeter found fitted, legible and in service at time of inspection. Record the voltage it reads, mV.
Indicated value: 125 mV
